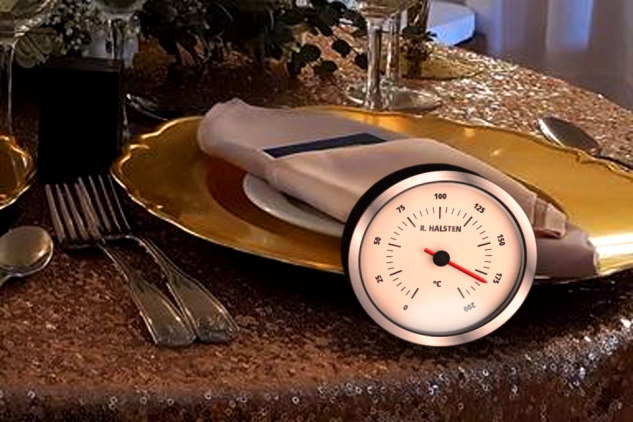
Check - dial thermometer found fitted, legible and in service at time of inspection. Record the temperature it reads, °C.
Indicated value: 180 °C
